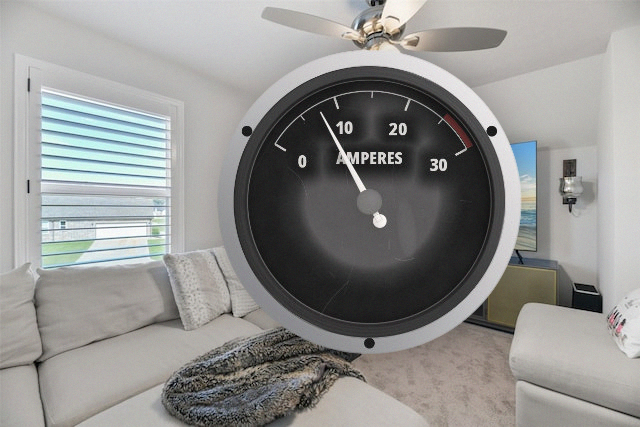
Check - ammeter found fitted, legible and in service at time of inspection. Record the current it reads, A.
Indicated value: 7.5 A
